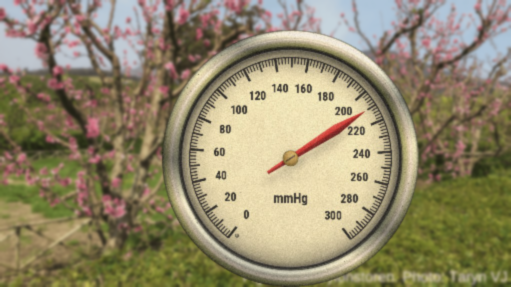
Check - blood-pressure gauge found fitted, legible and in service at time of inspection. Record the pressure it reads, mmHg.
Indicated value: 210 mmHg
